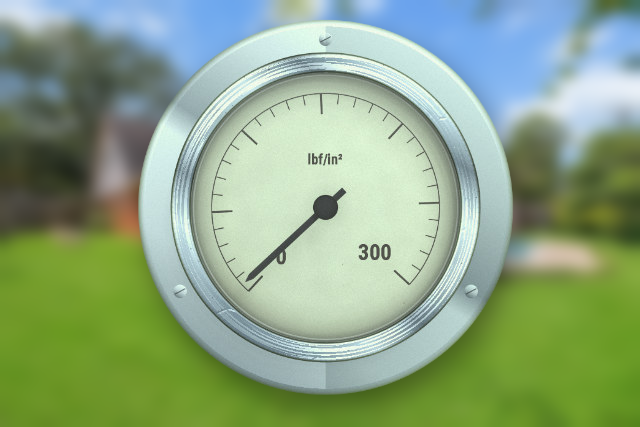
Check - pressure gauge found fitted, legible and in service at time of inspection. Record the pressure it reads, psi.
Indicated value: 5 psi
